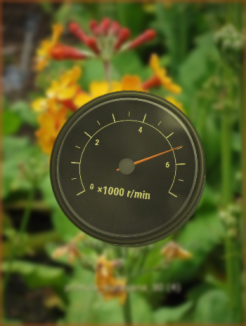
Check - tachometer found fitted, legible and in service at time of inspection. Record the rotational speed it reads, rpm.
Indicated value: 5500 rpm
